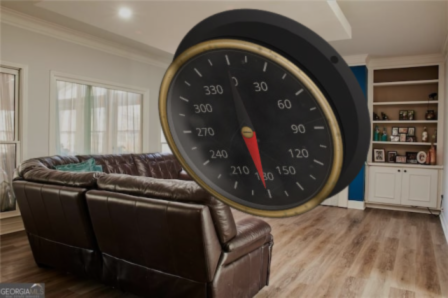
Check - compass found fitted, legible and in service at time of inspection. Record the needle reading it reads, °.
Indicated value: 180 °
